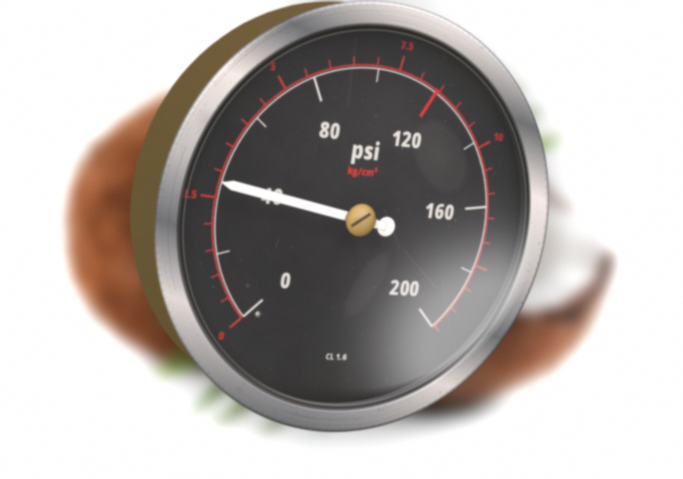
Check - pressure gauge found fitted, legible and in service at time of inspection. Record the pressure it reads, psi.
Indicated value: 40 psi
